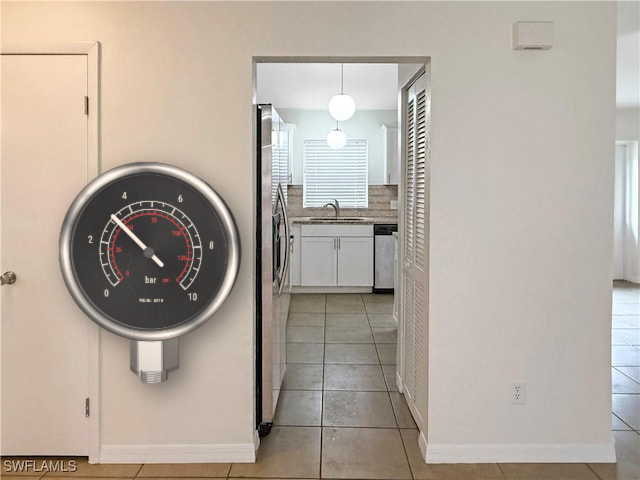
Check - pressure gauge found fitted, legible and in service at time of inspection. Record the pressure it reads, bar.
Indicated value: 3.25 bar
